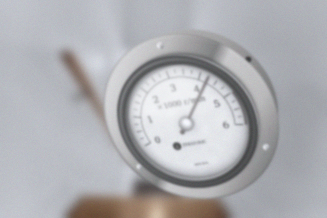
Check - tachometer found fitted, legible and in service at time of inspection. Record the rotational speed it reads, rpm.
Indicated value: 4250 rpm
